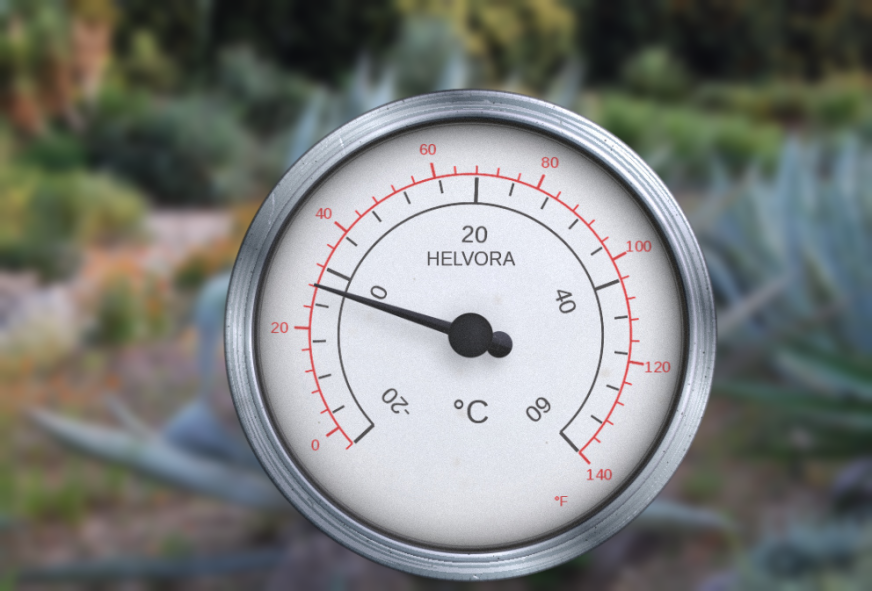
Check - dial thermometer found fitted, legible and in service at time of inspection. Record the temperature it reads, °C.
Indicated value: -2 °C
